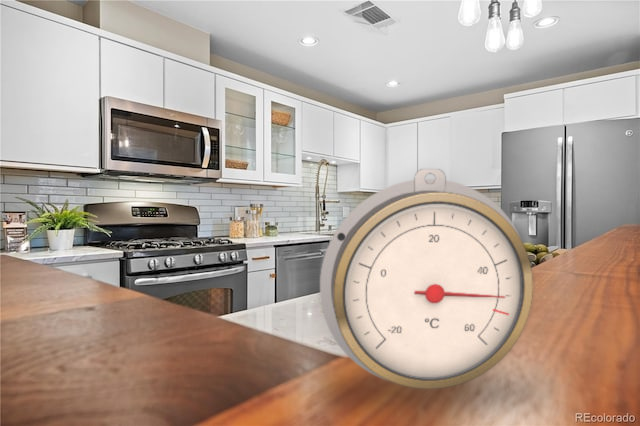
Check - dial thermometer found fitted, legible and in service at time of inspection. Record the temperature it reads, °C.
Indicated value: 48 °C
